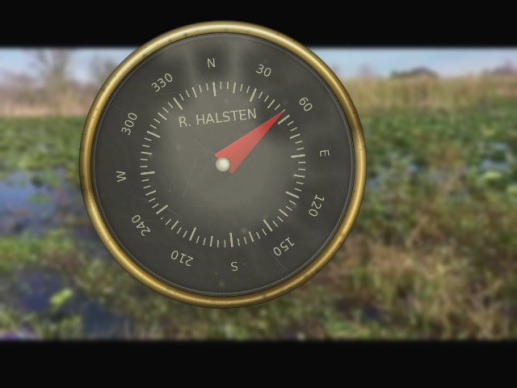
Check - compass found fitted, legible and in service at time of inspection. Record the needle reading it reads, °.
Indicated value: 55 °
